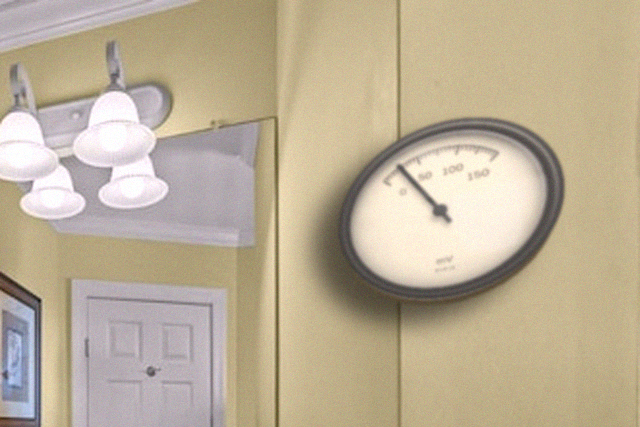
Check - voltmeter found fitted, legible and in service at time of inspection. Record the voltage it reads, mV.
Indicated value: 25 mV
